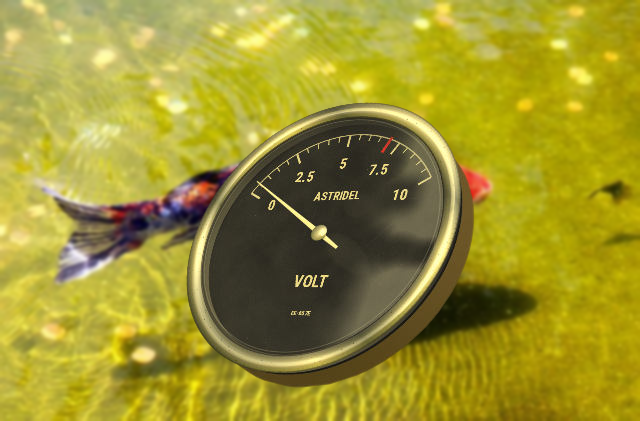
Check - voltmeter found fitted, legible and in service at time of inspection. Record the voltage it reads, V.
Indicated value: 0.5 V
